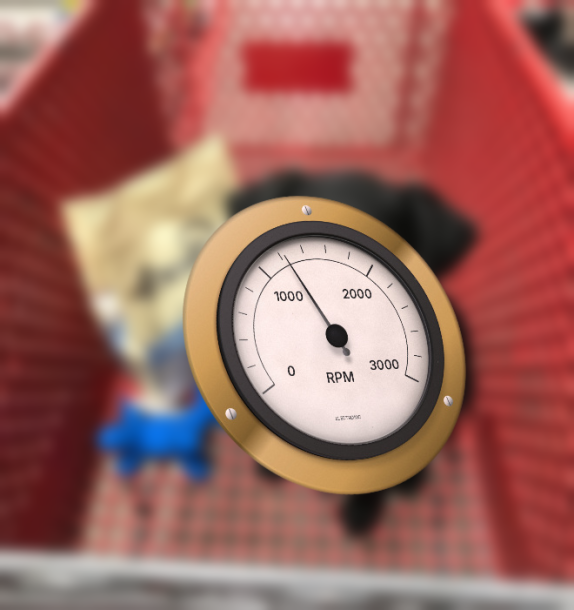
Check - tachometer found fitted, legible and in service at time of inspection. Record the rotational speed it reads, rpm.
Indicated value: 1200 rpm
